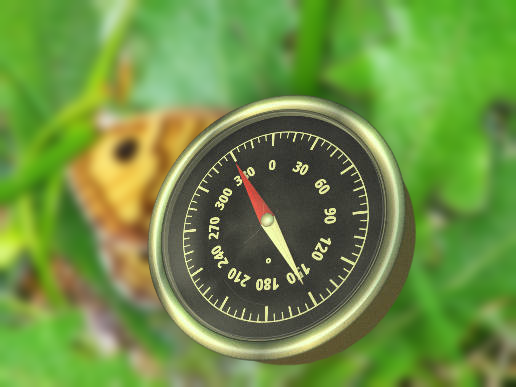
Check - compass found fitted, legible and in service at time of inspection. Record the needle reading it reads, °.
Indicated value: 330 °
